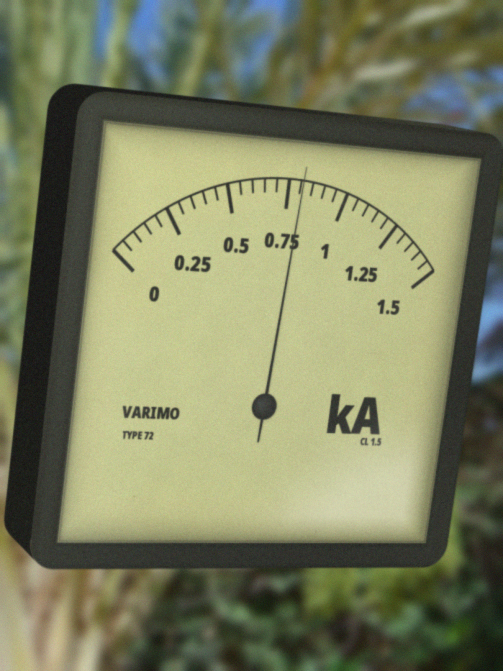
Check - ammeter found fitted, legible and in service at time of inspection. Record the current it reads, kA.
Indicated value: 0.8 kA
